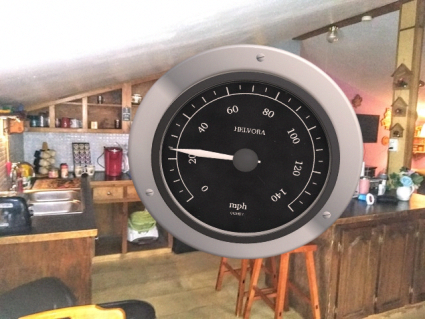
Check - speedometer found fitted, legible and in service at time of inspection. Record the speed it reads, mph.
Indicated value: 25 mph
